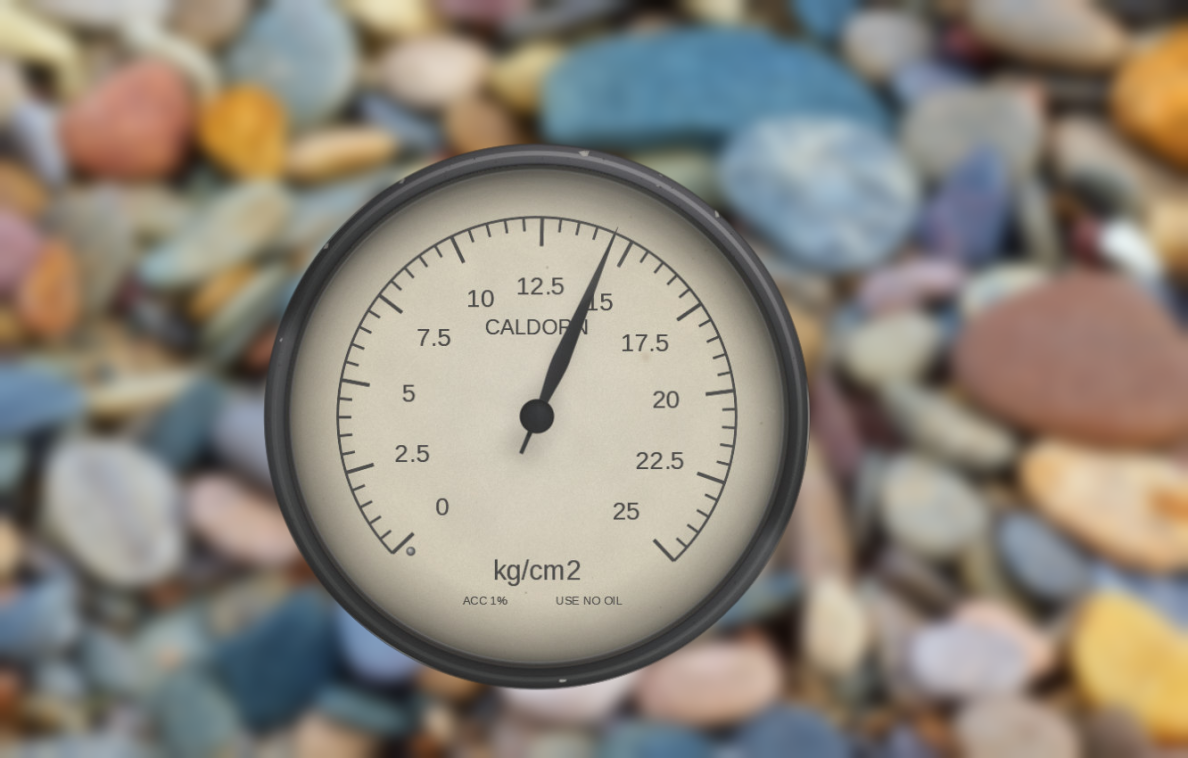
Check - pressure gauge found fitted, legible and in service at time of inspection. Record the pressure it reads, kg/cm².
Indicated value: 14.5 kg/cm²
